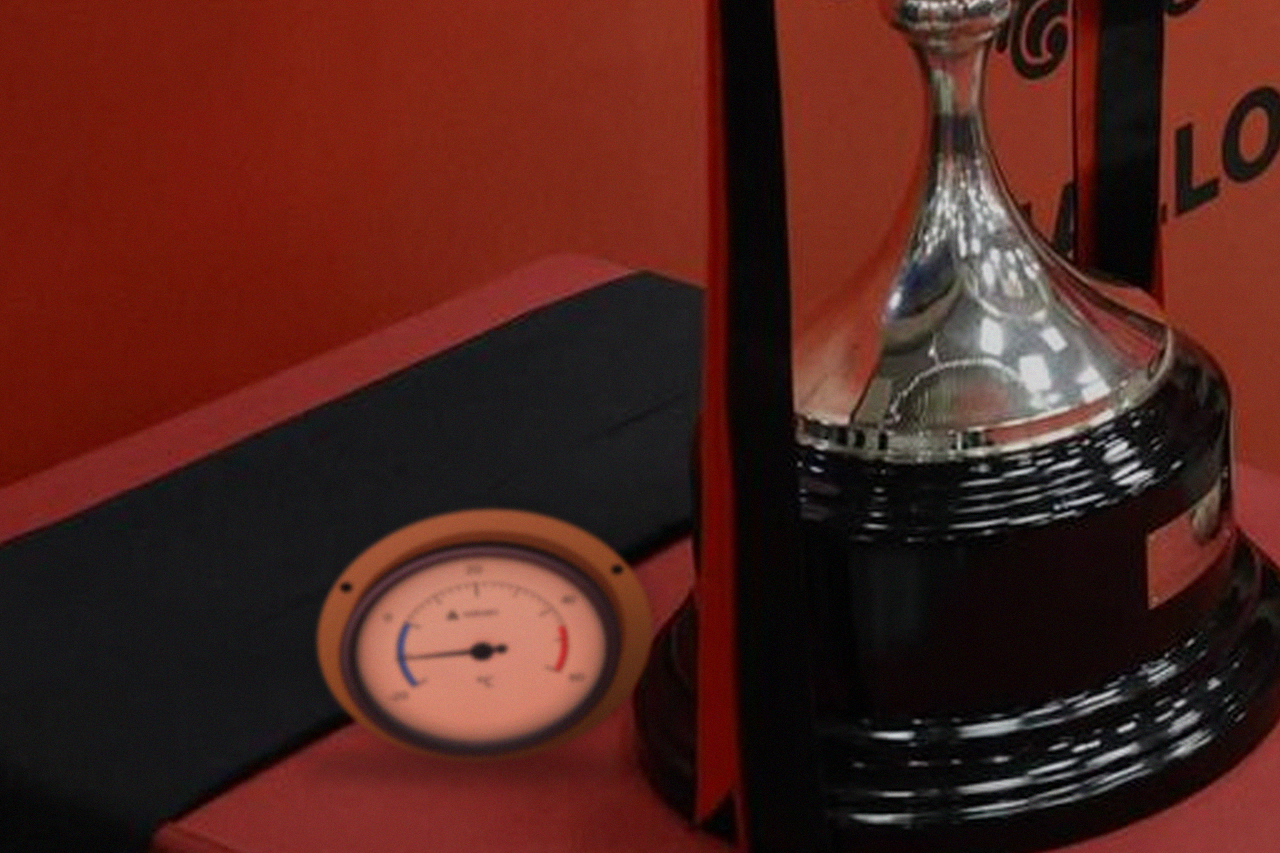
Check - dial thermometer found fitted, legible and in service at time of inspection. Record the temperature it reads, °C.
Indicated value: -10 °C
